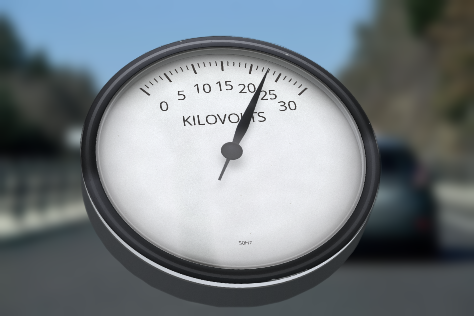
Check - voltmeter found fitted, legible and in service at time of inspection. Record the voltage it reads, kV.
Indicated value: 23 kV
